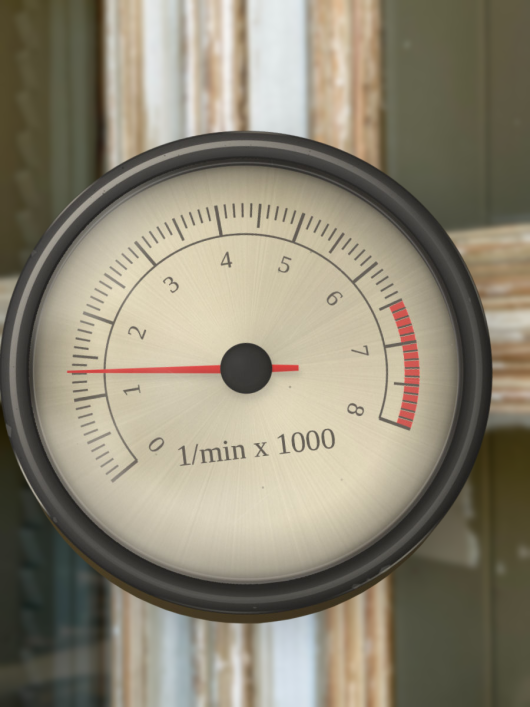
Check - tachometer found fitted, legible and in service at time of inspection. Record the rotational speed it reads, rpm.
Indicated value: 1300 rpm
